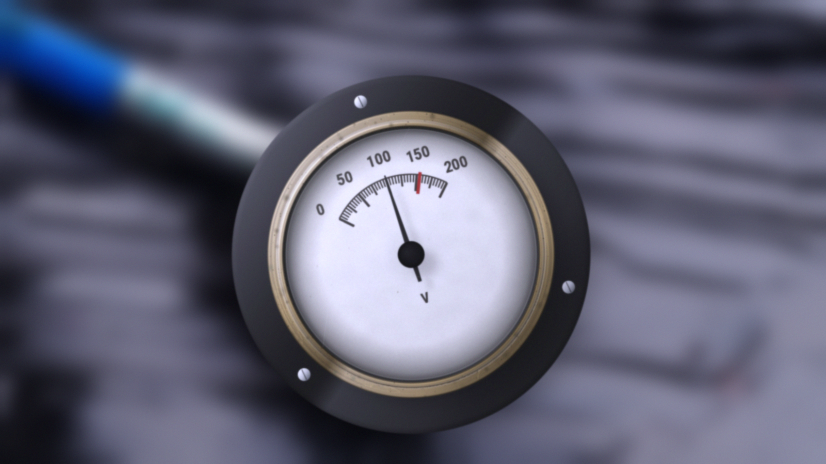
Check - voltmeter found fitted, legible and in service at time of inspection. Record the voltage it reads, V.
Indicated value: 100 V
